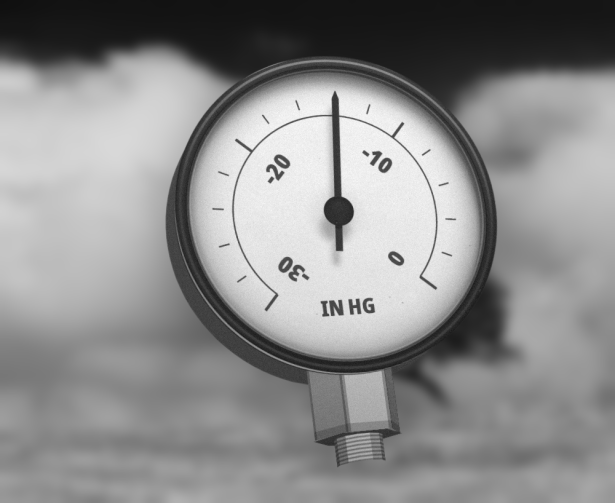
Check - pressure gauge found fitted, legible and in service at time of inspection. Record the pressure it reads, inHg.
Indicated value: -14 inHg
